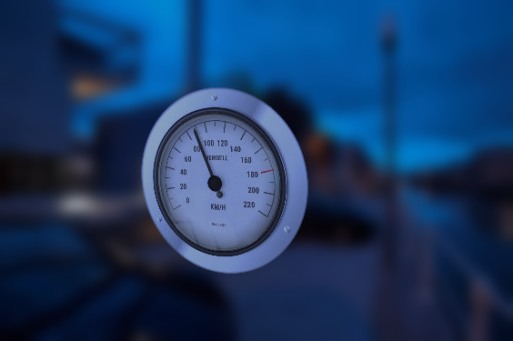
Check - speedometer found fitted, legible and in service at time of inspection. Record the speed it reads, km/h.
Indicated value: 90 km/h
